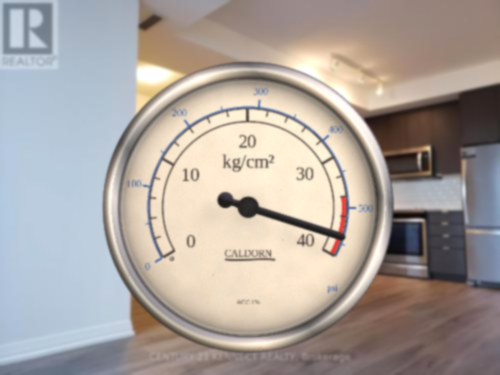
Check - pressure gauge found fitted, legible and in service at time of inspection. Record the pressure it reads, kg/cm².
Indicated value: 38 kg/cm²
